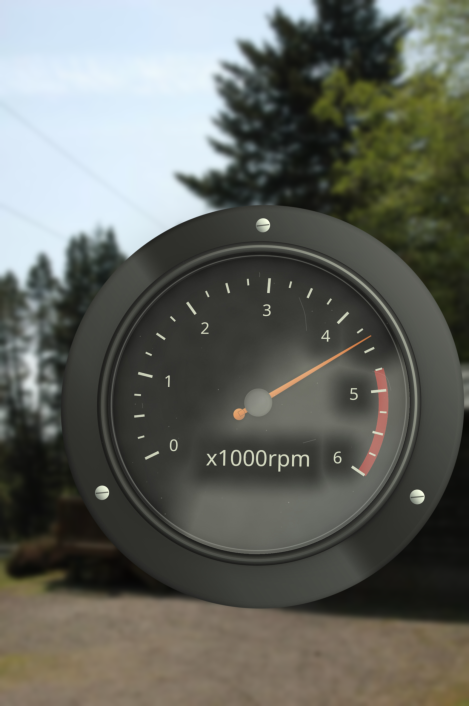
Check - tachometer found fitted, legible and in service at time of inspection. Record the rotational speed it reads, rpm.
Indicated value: 4375 rpm
